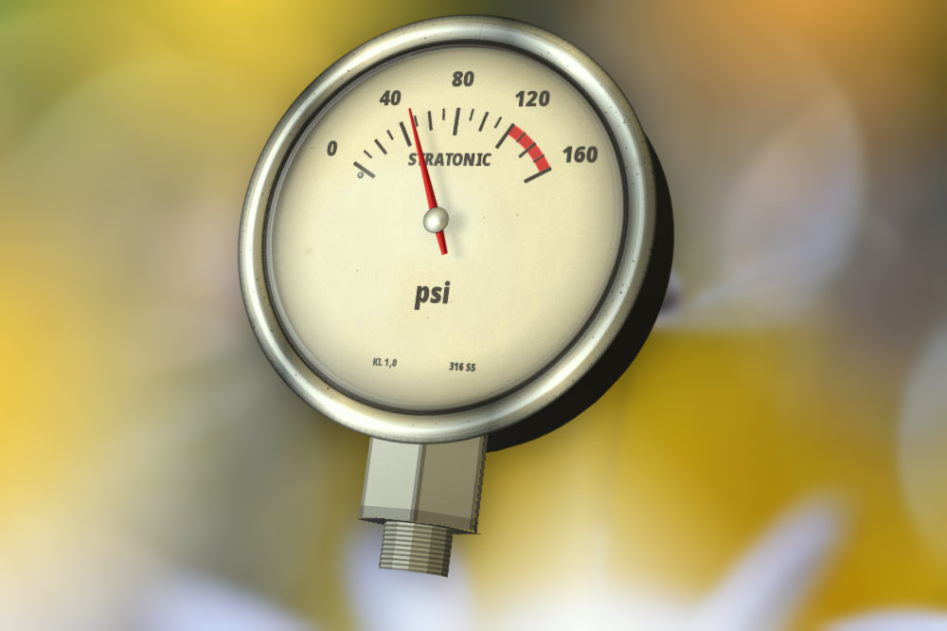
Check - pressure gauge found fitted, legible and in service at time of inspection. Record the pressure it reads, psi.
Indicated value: 50 psi
